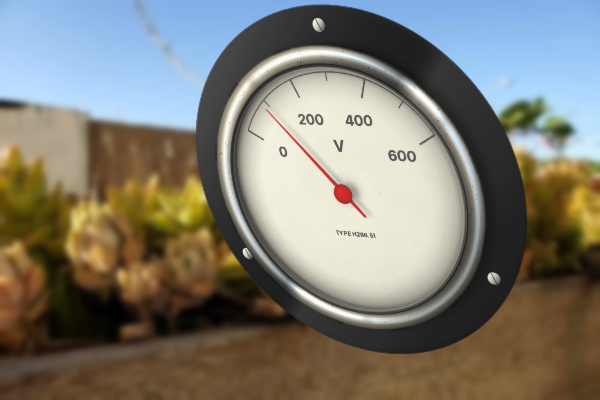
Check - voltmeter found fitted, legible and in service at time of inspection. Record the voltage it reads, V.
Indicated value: 100 V
